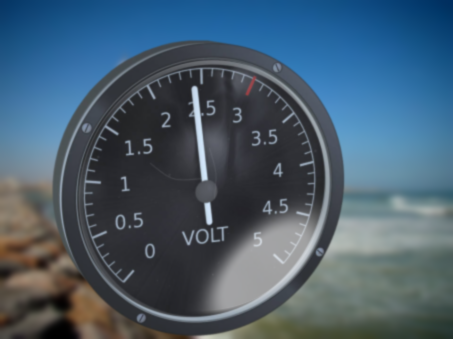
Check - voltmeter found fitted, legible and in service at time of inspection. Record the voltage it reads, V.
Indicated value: 2.4 V
